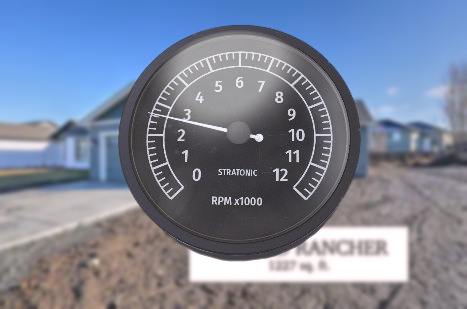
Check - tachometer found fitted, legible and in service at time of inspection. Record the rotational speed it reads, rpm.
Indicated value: 2600 rpm
